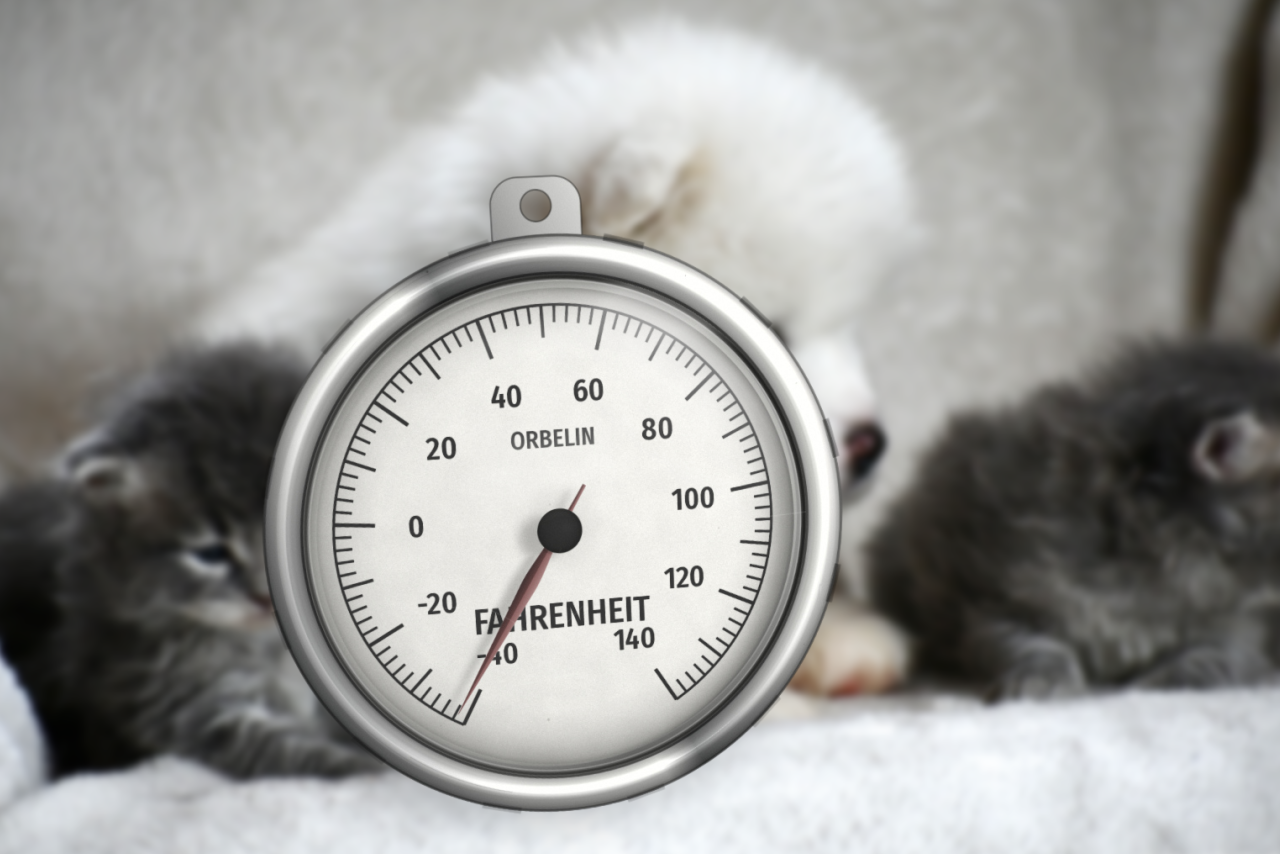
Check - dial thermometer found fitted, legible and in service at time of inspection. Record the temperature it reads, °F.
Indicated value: -38 °F
